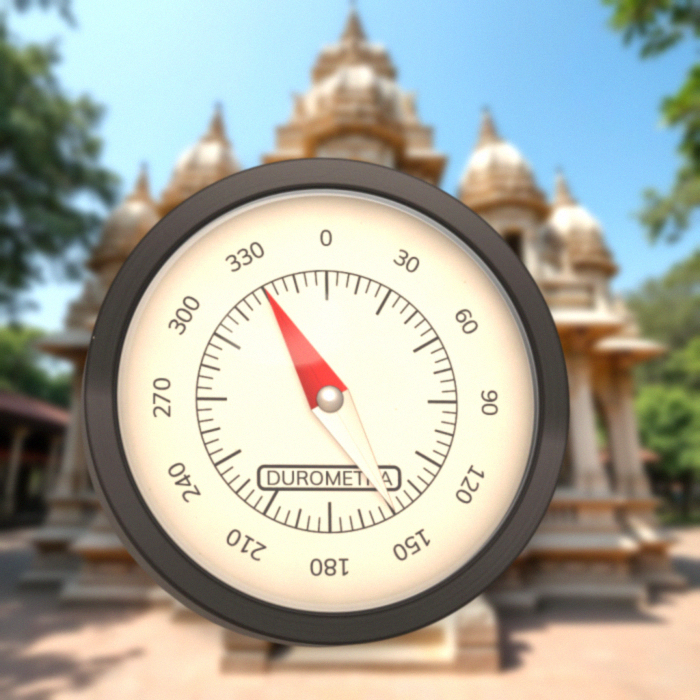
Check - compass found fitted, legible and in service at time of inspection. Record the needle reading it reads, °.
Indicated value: 330 °
